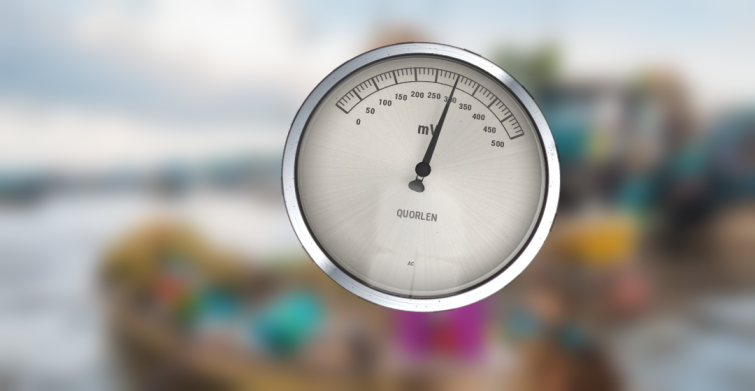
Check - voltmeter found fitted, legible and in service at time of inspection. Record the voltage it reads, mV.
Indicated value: 300 mV
